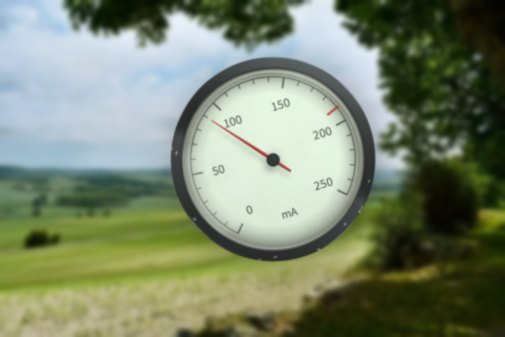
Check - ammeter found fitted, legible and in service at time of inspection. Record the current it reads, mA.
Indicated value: 90 mA
